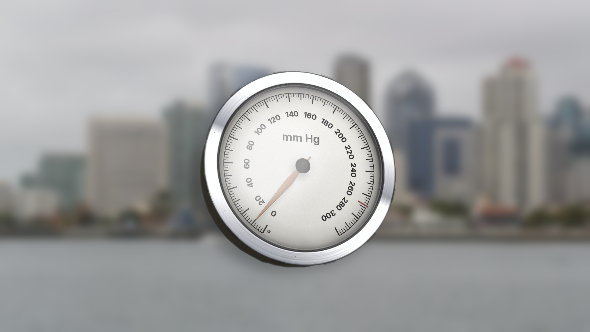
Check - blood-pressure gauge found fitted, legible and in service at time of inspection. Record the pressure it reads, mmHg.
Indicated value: 10 mmHg
